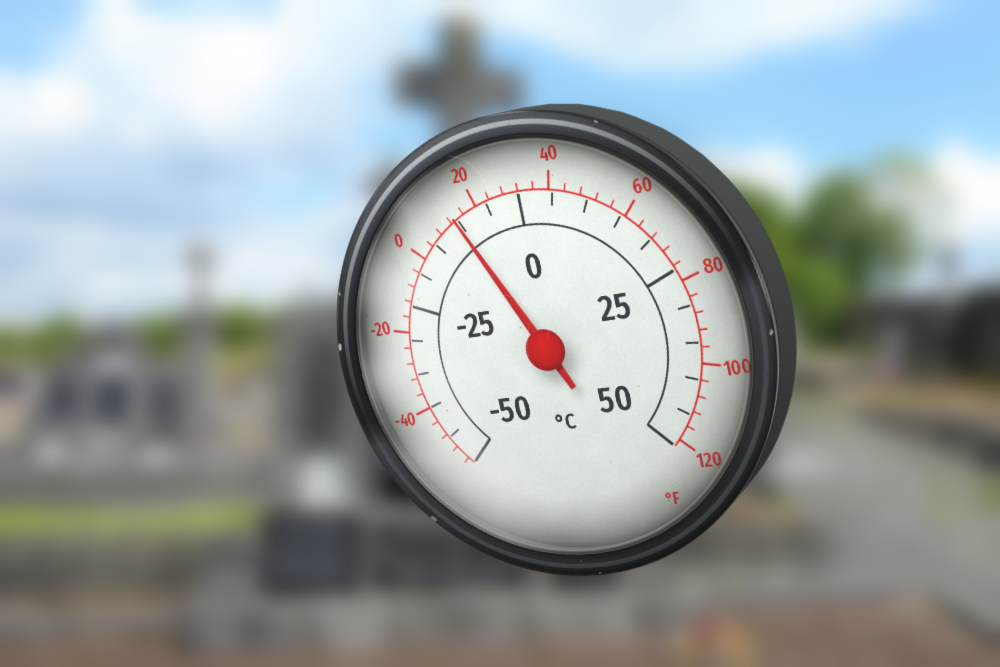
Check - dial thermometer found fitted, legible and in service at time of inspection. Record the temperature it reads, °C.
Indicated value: -10 °C
